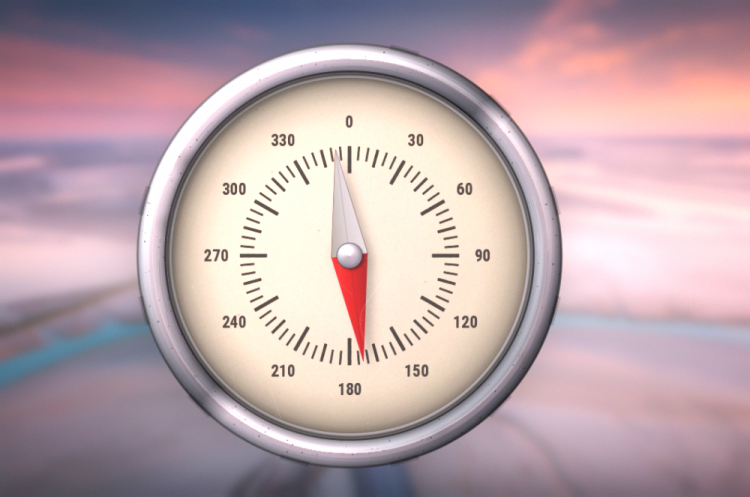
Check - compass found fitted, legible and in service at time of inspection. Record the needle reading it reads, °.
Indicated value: 172.5 °
